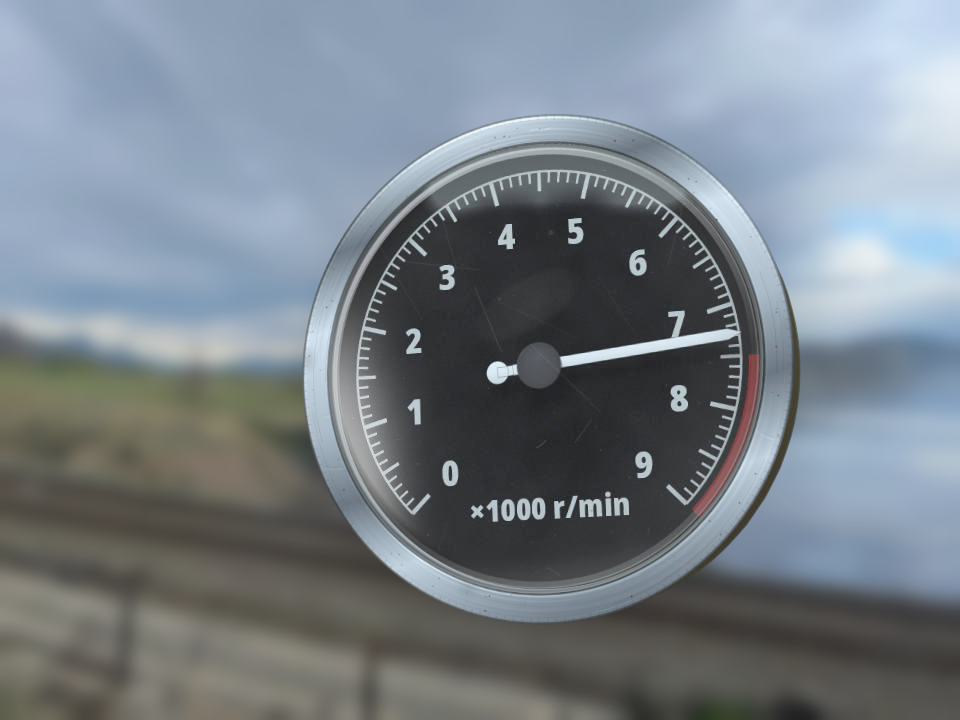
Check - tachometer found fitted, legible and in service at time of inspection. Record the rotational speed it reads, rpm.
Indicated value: 7300 rpm
